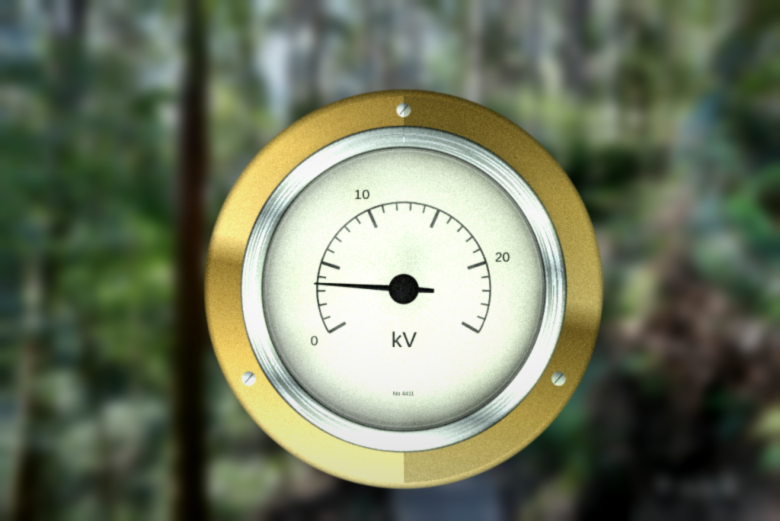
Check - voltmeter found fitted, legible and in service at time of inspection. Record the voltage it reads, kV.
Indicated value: 3.5 kV
